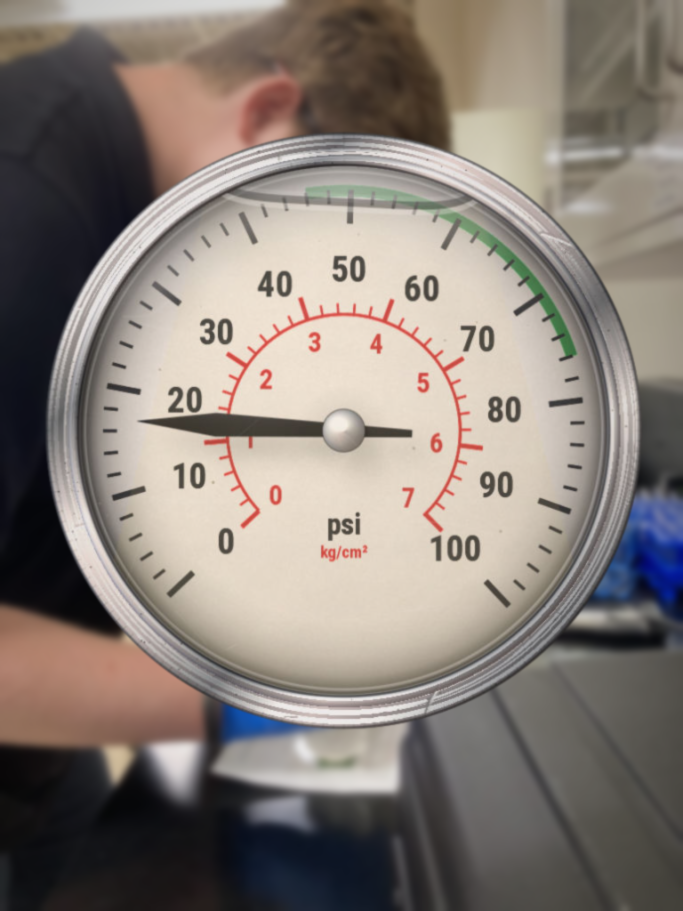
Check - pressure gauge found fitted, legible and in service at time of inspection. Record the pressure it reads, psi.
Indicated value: 17 psi
